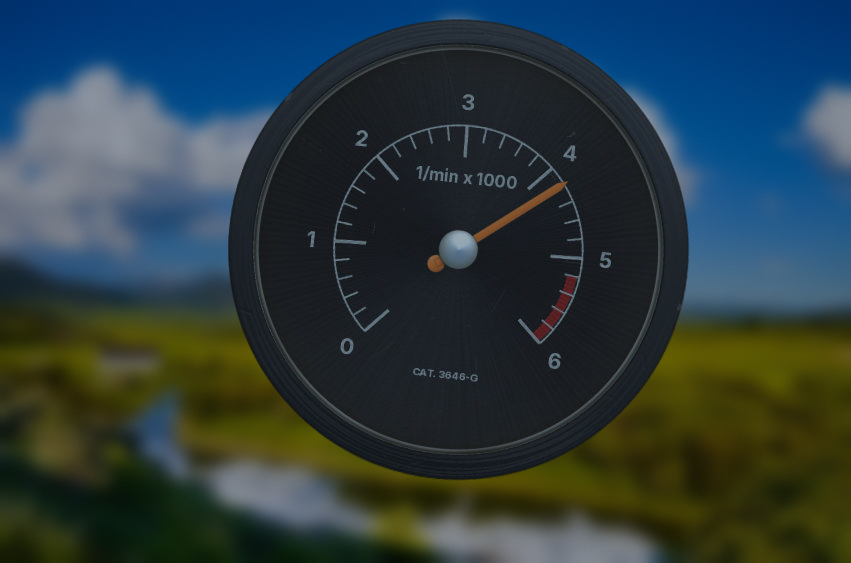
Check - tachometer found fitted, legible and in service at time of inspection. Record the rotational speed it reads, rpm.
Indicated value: 4200 rpm
